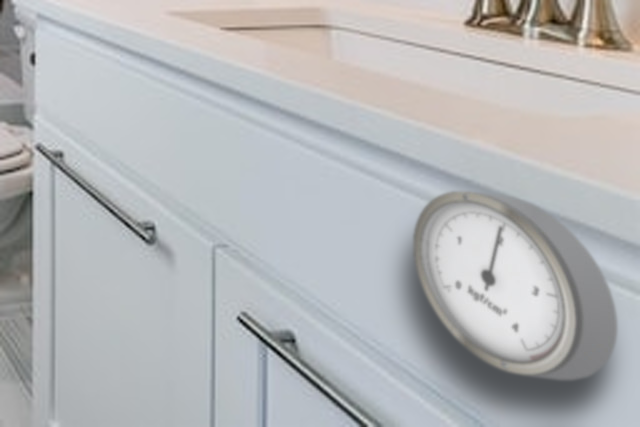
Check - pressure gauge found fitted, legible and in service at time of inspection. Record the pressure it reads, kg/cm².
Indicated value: 2 kg/cm²
